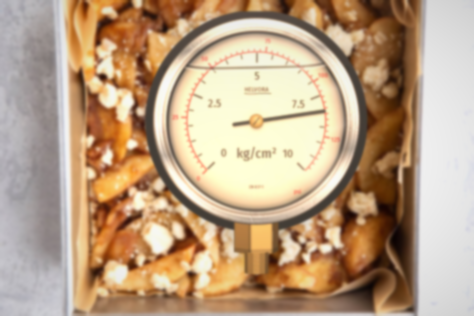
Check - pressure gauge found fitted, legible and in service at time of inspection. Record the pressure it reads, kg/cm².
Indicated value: 8 kg/cm²
